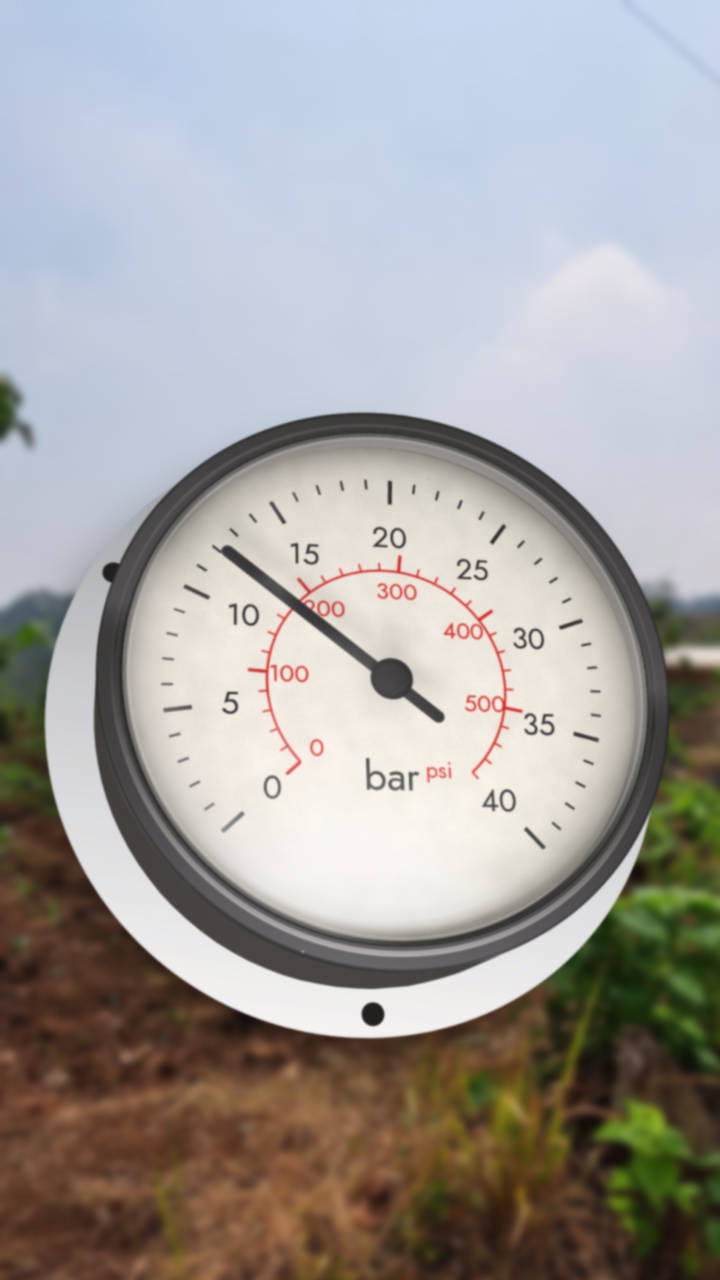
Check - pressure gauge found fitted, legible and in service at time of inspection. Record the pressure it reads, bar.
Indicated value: 12 bar
